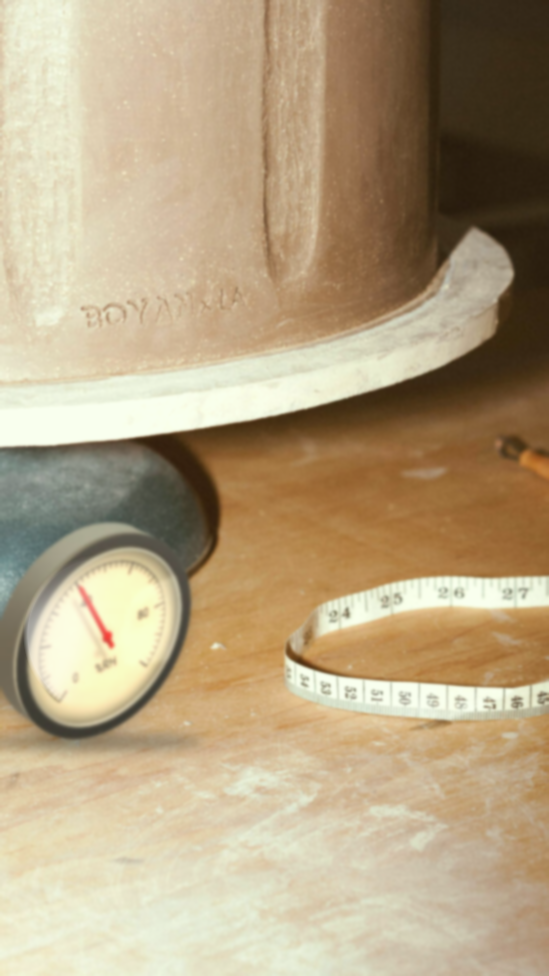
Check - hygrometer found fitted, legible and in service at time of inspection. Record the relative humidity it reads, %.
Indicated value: 40 %
